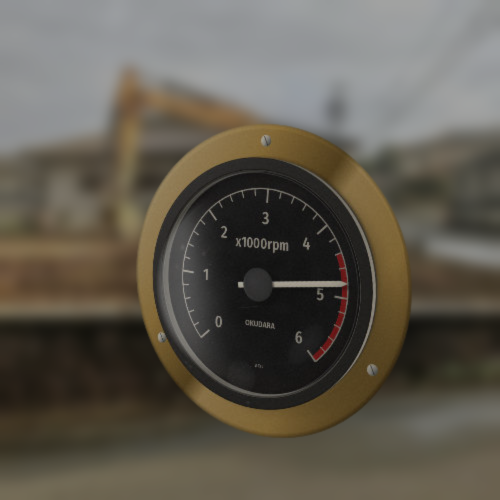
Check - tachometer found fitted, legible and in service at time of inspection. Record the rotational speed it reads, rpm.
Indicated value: 4800 rpm
